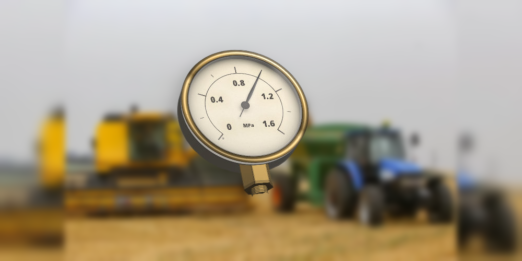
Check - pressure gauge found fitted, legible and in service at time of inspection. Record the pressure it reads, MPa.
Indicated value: 1 MPa
